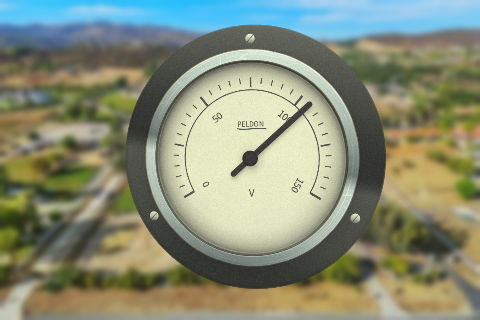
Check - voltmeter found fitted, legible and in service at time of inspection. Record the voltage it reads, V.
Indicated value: 105 V
